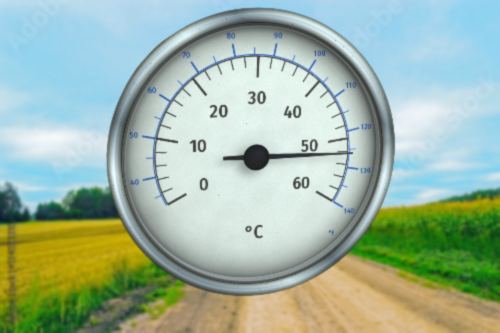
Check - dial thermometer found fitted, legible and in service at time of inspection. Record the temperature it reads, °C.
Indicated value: 52 °C
